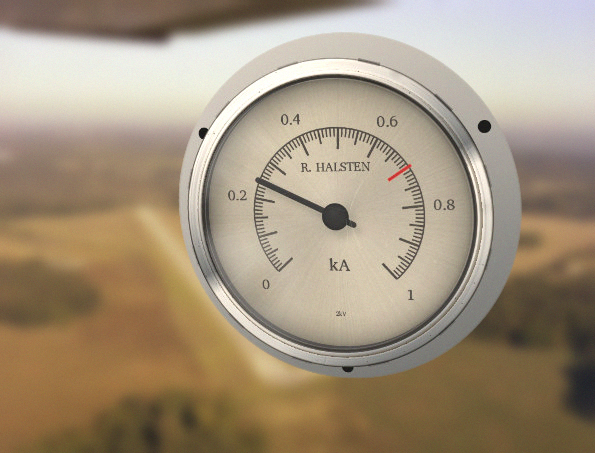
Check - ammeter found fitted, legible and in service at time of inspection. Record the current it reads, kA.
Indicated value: 0.25 kA
